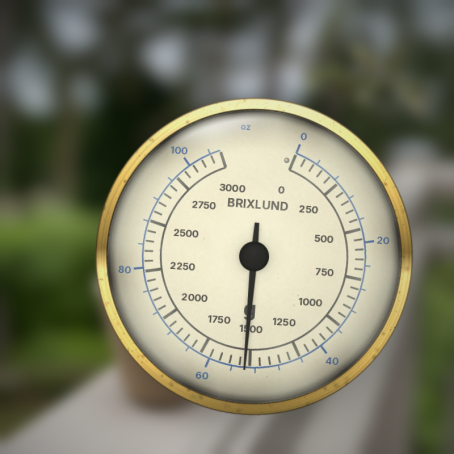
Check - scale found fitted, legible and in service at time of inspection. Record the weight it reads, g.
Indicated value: 1525 g
